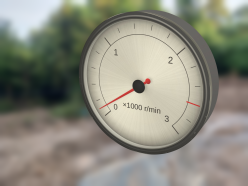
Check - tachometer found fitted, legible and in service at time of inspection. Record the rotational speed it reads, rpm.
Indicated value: 100 rpm
